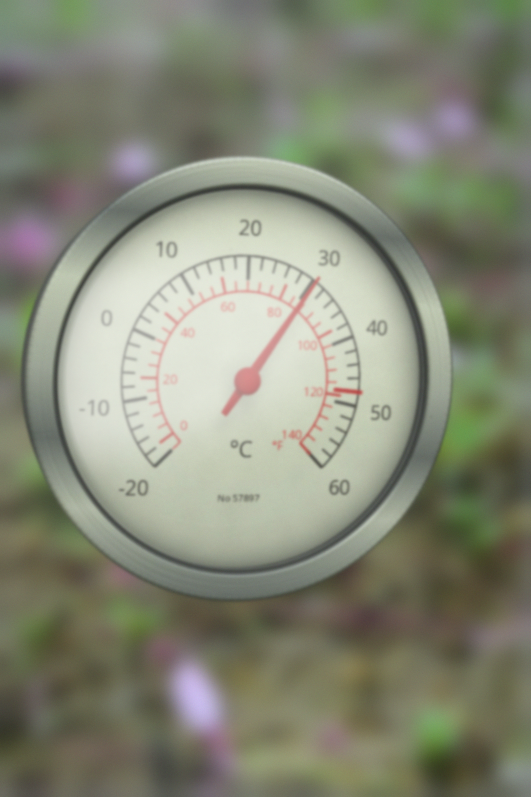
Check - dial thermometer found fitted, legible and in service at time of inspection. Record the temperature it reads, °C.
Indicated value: 30 °C
